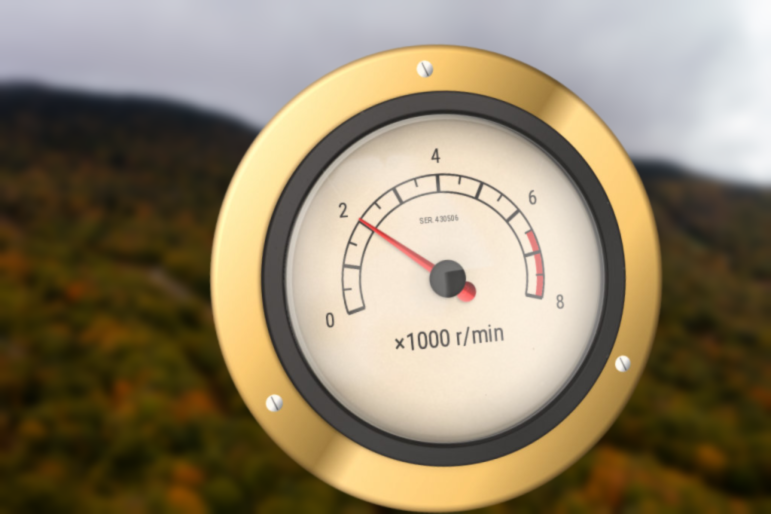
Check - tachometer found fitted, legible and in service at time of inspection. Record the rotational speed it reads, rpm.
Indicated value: 2000 rpm
